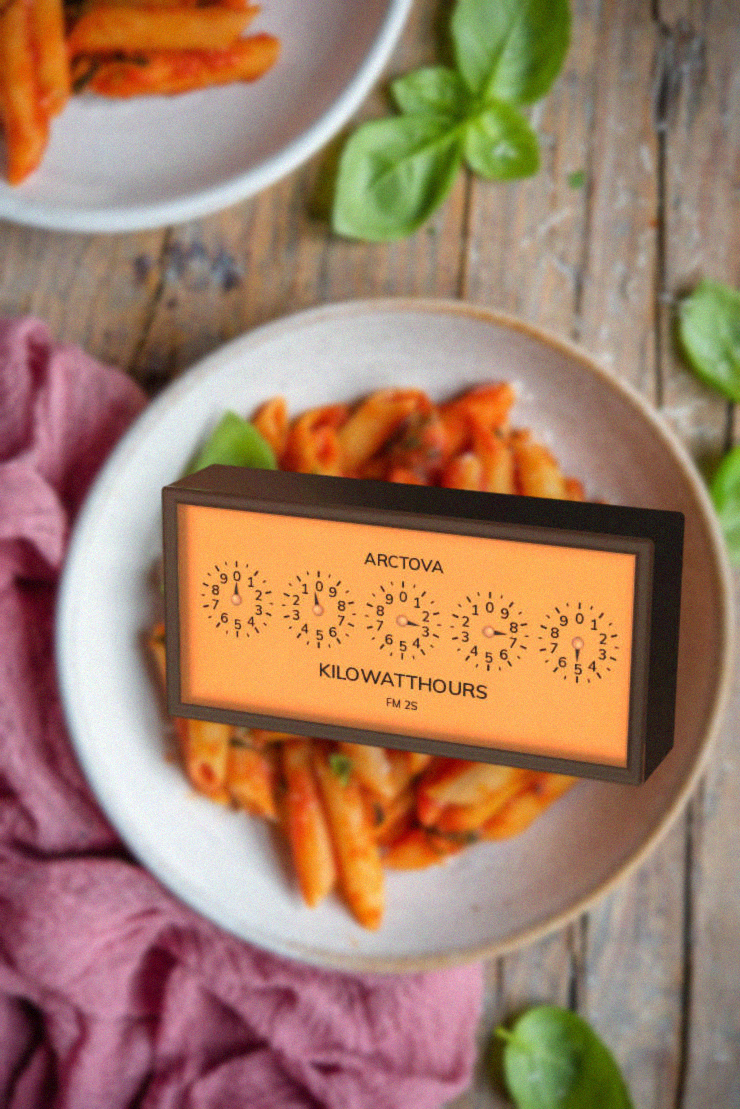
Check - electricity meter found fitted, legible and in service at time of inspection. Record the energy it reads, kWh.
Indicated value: 275 kWh
